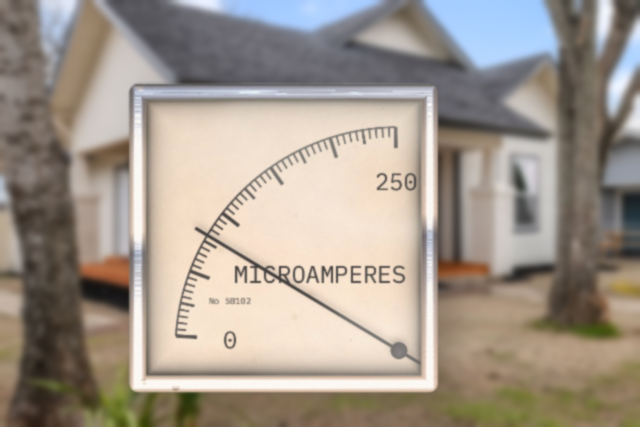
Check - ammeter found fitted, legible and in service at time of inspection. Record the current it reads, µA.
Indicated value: 80 µA
